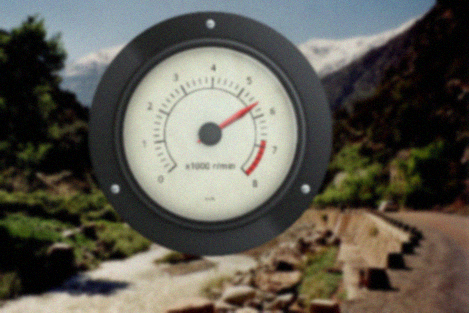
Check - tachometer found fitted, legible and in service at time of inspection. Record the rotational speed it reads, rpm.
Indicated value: 5600 rpm
